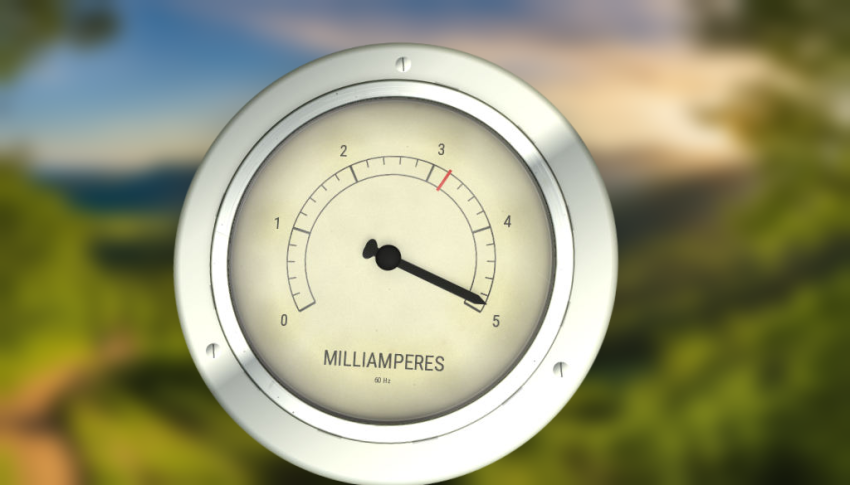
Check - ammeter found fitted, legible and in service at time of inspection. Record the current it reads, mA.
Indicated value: 4.9 mA
